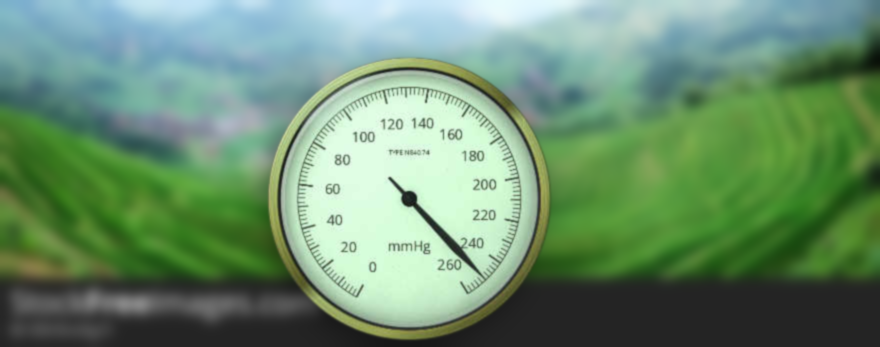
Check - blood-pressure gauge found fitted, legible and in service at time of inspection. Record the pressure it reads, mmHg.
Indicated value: 250 mmHg
